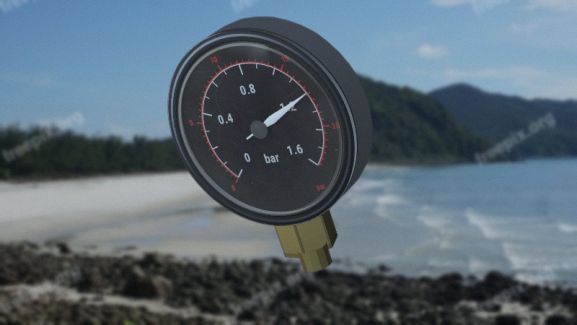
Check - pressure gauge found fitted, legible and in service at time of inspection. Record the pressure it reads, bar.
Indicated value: 1.2 bar
